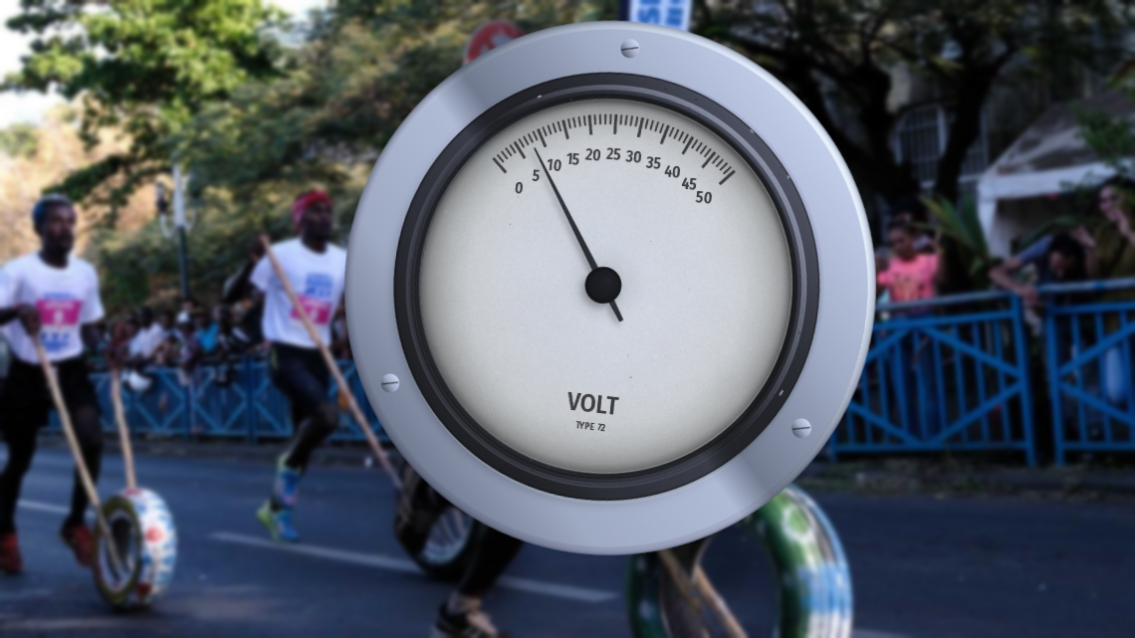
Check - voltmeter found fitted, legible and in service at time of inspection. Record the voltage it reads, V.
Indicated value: 8 V
